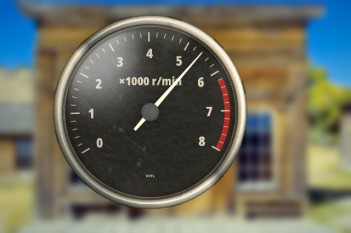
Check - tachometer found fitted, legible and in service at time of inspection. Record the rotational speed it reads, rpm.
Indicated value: 5400 rpm
